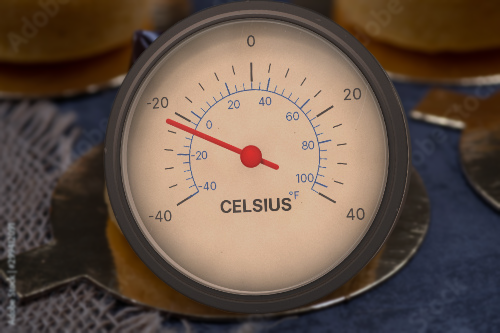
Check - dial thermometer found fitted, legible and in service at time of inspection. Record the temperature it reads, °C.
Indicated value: -22 °C
